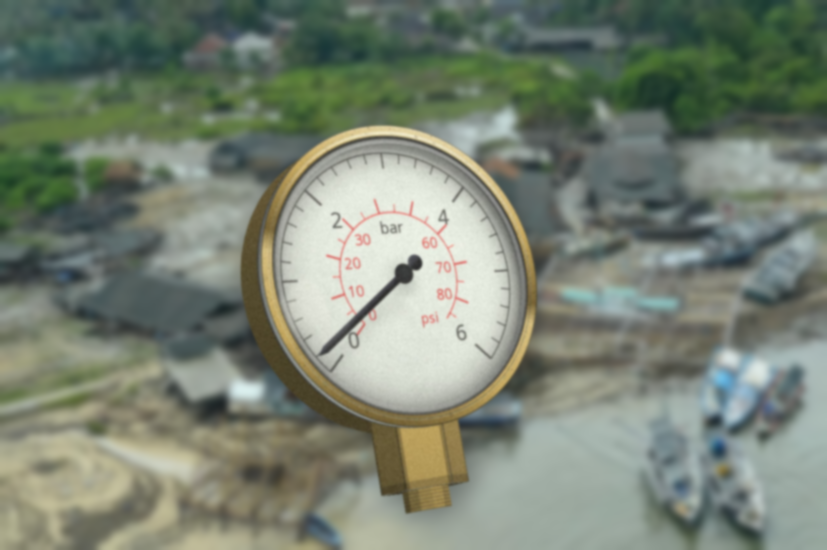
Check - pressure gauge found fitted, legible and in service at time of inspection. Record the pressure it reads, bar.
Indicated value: 0.2 bar
